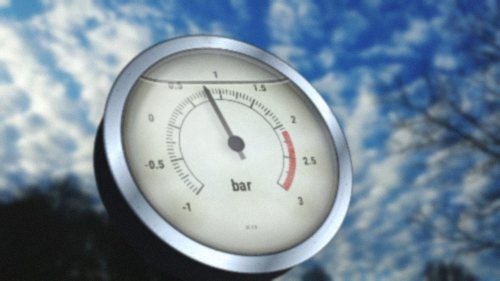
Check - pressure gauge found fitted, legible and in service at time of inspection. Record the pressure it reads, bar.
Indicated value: 0.75 bar
